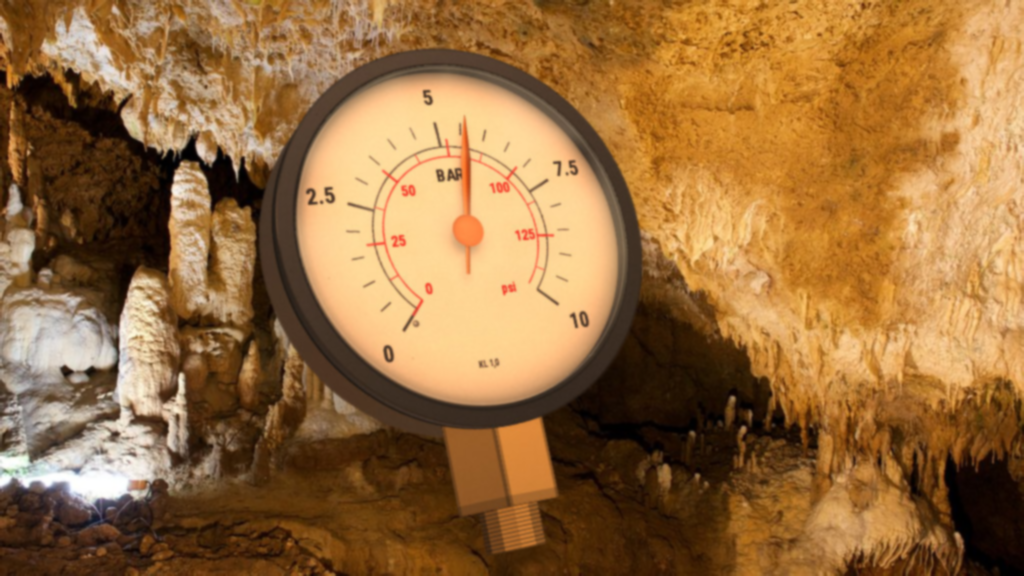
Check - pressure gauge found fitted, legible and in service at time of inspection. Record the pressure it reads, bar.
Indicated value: 5.5 bar
